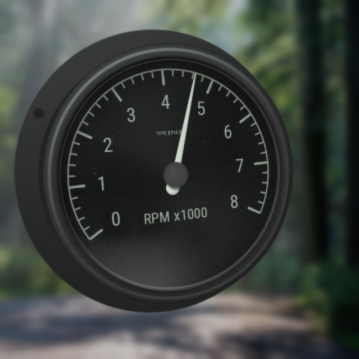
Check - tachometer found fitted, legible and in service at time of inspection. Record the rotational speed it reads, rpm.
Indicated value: 4600 rpm
